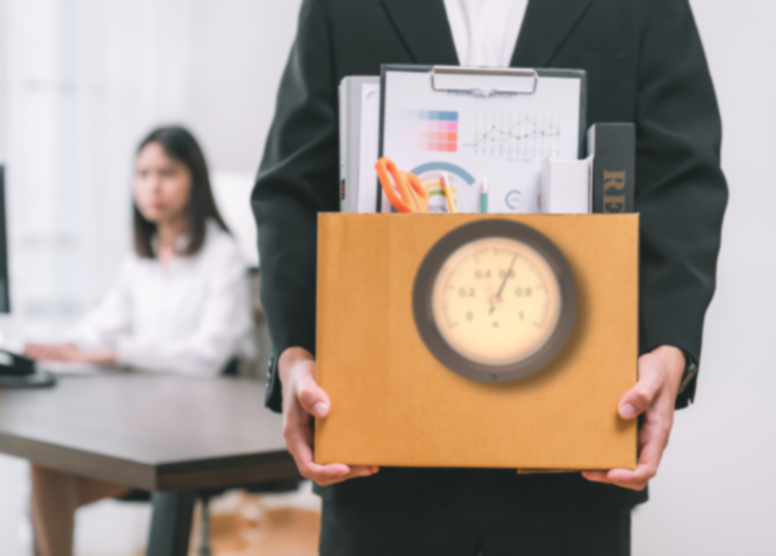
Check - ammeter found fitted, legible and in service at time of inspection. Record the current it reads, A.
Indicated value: 0.6 A
